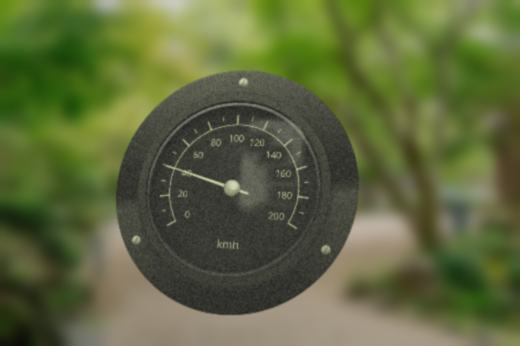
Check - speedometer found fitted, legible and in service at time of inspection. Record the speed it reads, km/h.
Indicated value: 40 km/h
